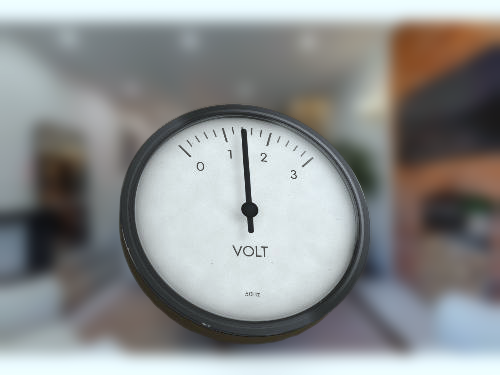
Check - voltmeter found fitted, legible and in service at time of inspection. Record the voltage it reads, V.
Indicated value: 1.4 V
